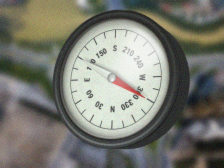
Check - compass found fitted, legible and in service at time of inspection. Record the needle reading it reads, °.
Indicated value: 300 °
